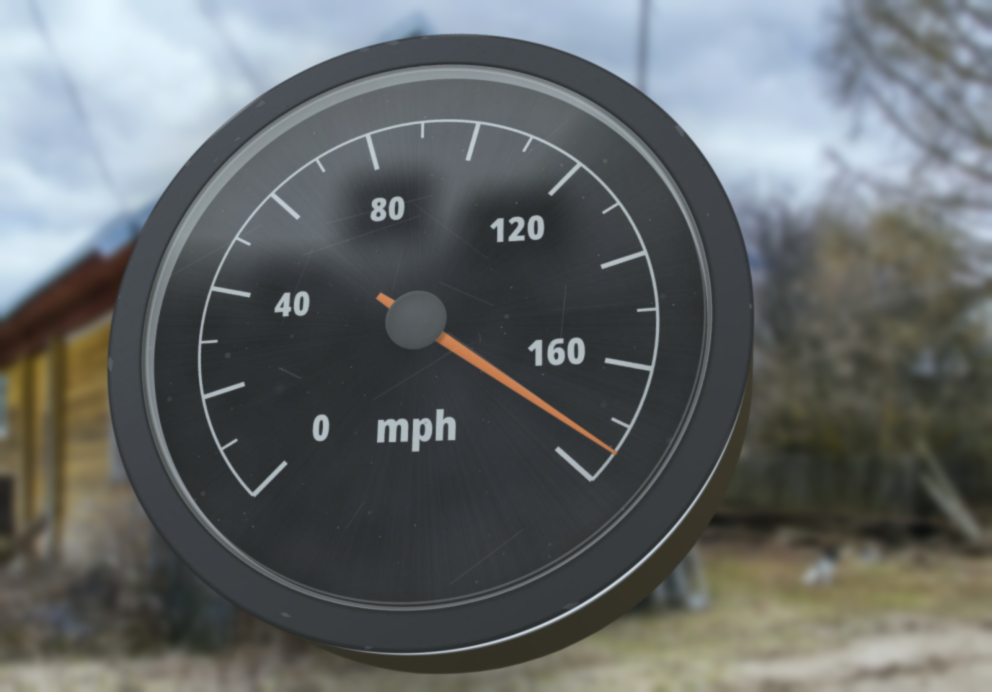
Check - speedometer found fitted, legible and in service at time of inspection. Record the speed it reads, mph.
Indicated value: 175 mph
